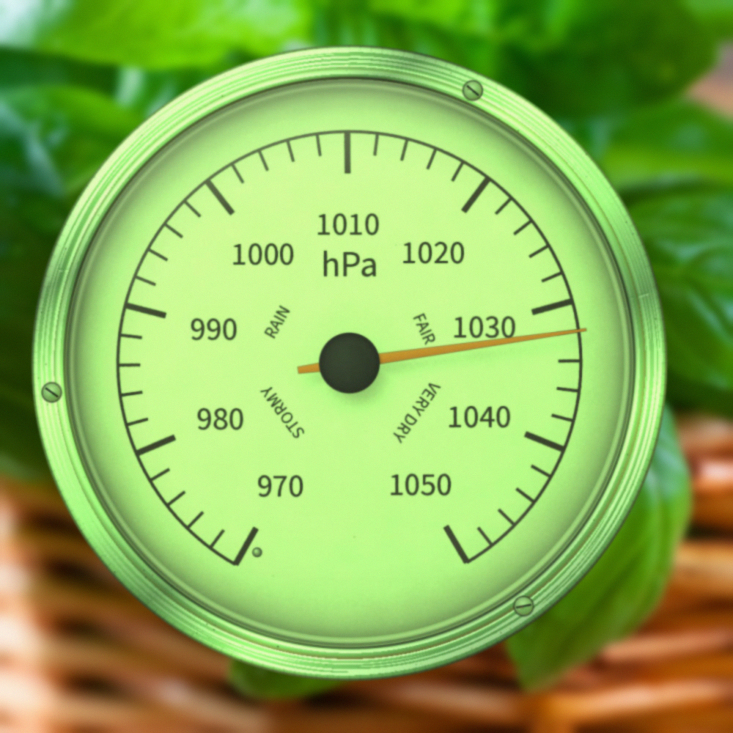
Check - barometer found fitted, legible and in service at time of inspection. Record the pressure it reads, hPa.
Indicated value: 1032 hPa
